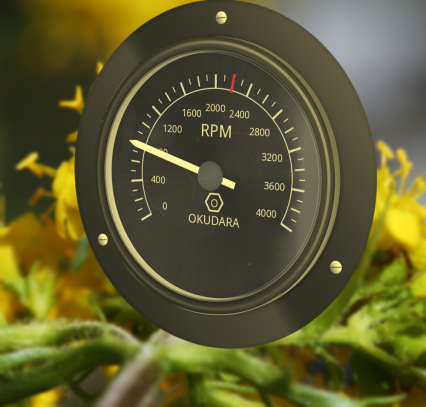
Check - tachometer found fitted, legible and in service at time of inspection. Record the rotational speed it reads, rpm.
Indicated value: 800 rpm
